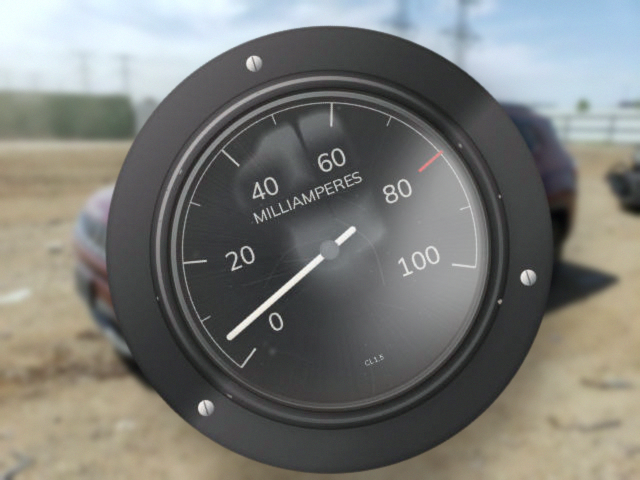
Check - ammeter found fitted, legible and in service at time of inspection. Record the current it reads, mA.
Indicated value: 5 mA
